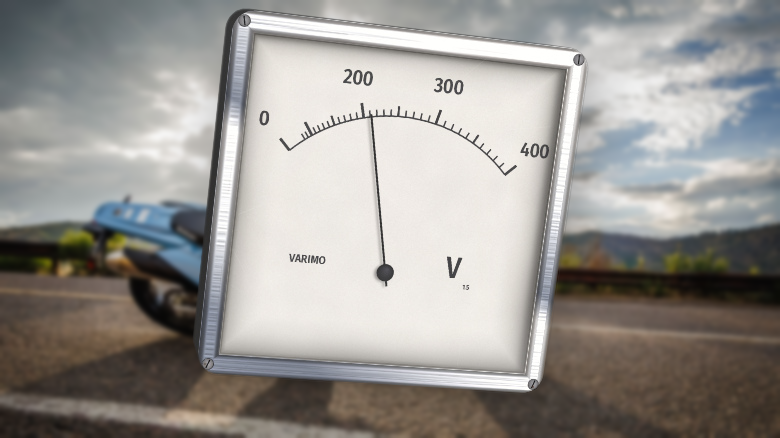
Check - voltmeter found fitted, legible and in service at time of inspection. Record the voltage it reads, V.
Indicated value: 210 V
